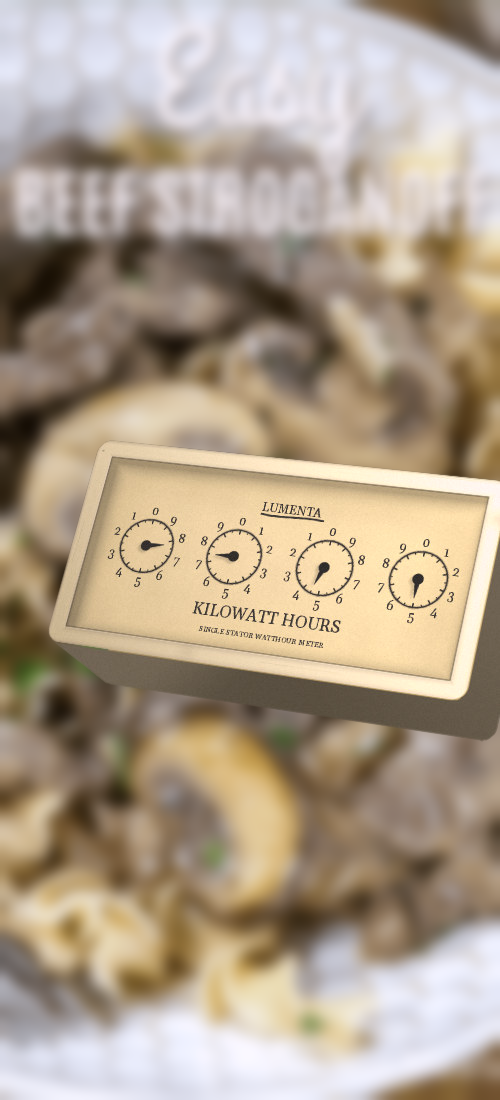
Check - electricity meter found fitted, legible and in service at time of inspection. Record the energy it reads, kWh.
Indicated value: 7745 kWh
